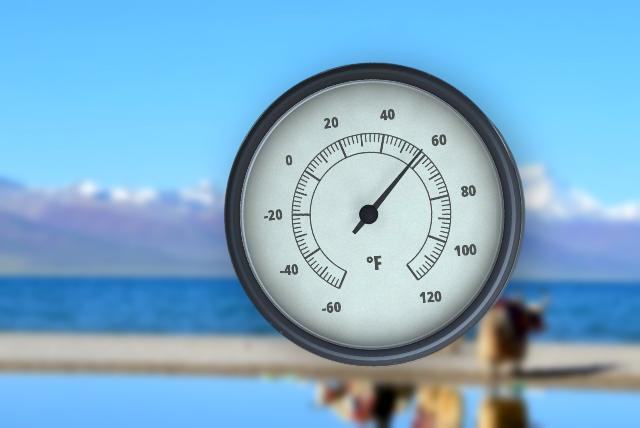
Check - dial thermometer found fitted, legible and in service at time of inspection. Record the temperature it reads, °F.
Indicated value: 58 °F
